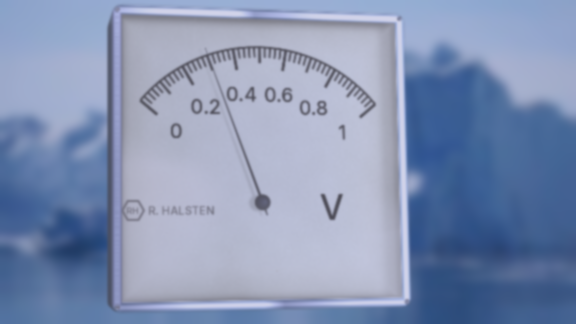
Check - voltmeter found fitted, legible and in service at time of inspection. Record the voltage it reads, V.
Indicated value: 0.3 V
